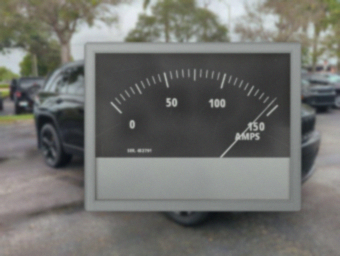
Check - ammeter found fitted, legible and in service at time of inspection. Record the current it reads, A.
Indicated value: 145 A
